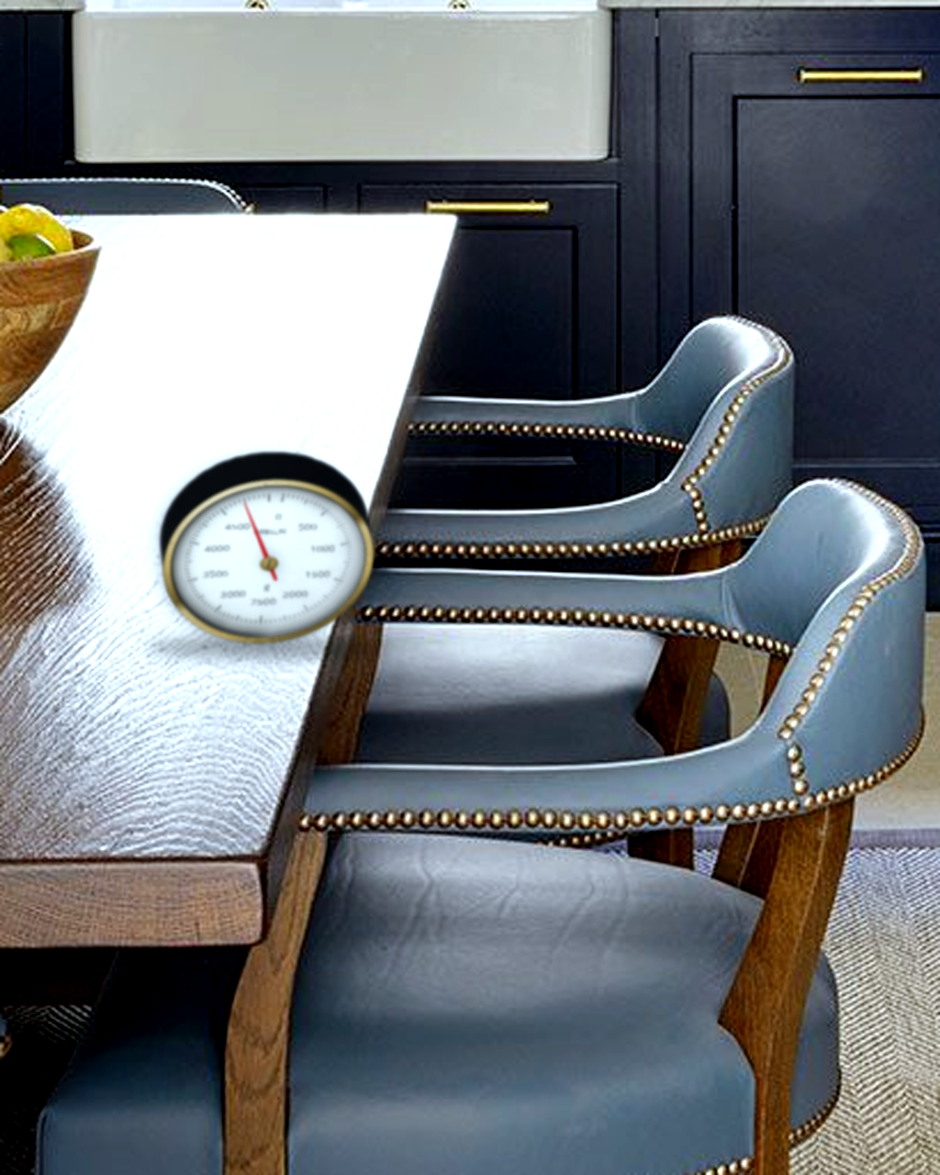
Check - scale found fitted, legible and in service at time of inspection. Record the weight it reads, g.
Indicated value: 4750 g
